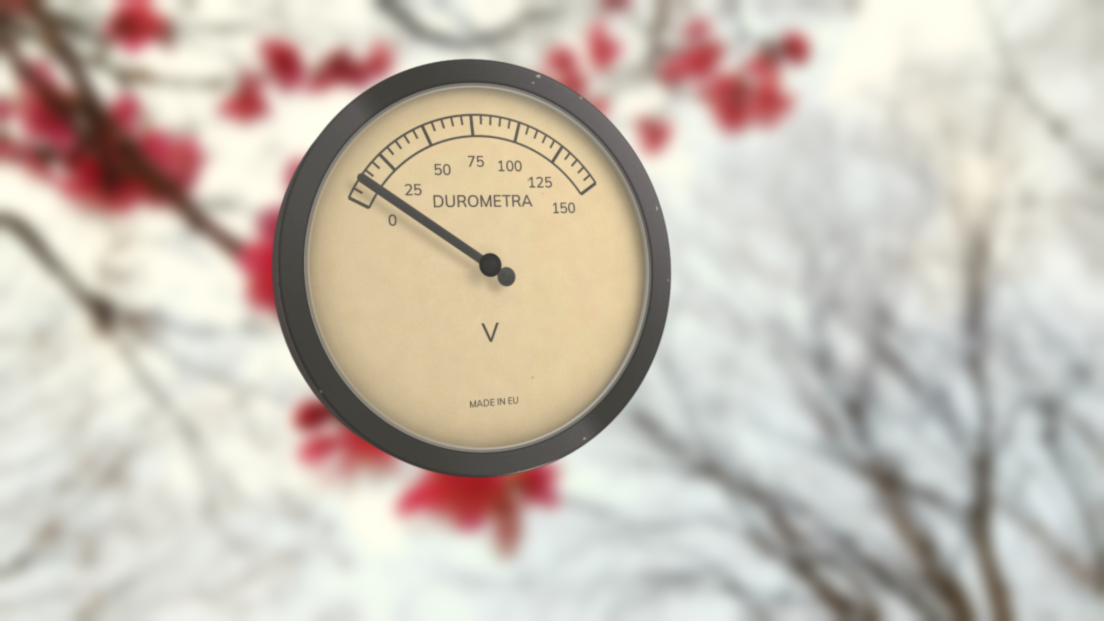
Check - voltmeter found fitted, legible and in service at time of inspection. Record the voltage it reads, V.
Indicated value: 10 V
